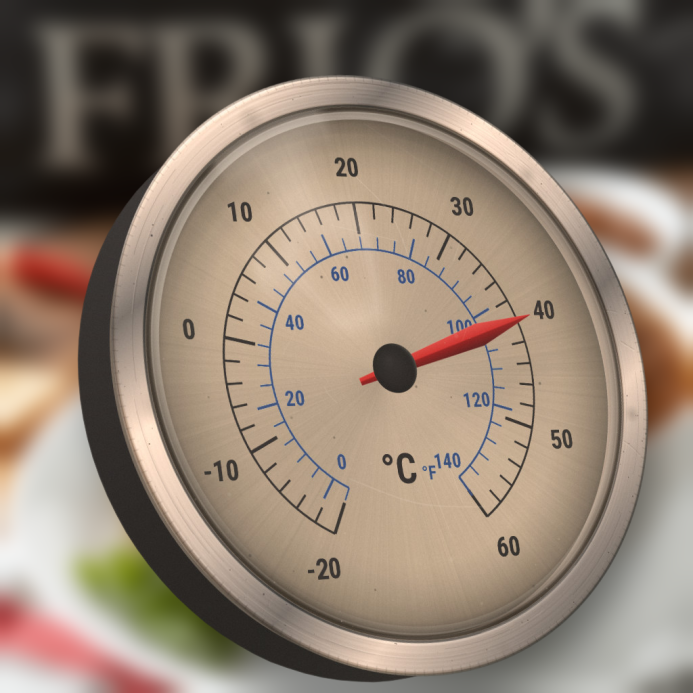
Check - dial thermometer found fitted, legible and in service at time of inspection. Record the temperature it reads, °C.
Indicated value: 40 °C
